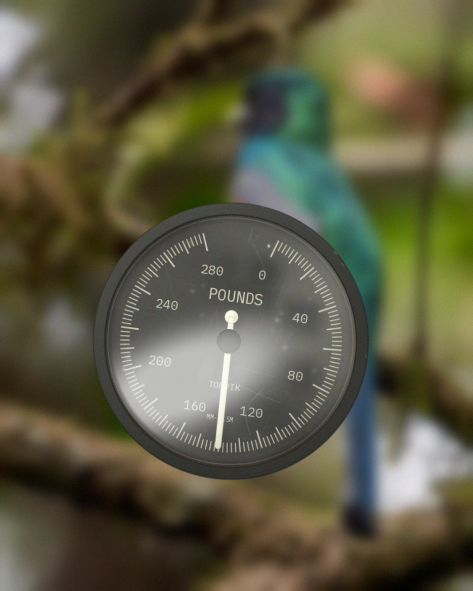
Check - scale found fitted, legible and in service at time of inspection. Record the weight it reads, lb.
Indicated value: 140 lb
